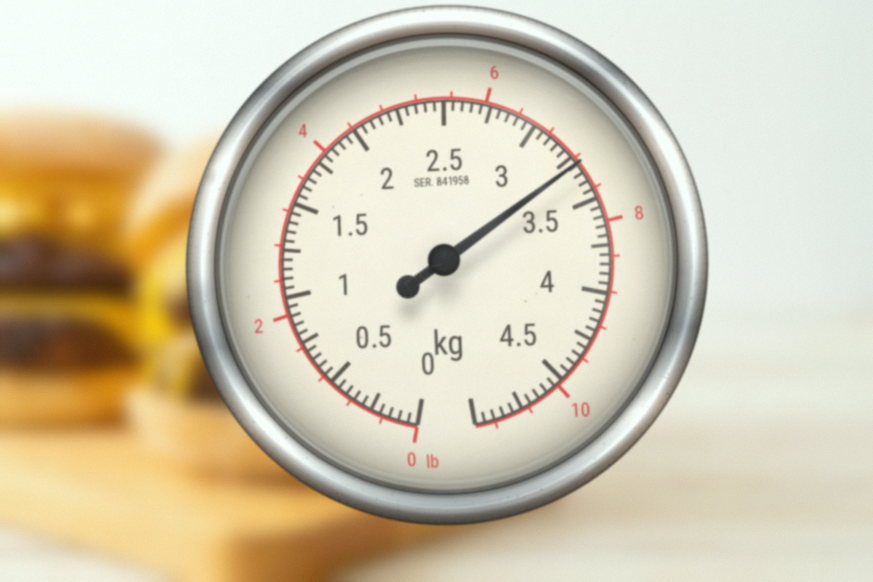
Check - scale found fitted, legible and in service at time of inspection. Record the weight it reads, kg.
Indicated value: 3.3 kg
